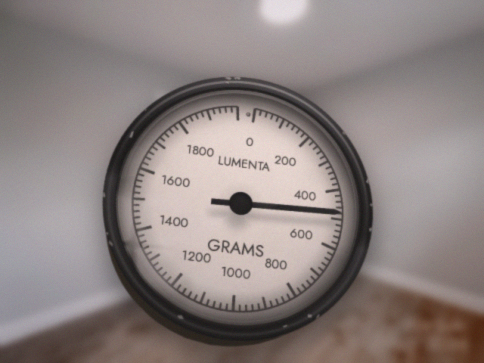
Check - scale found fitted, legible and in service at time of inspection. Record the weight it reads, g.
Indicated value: 480 g
